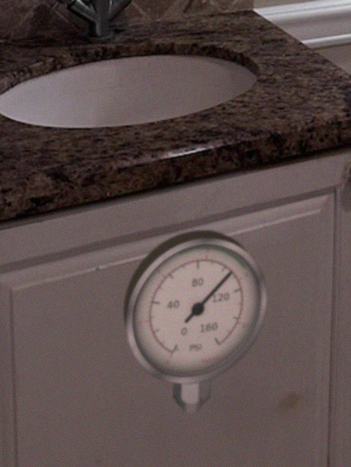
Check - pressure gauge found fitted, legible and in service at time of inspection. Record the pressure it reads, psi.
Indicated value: 105 psi
